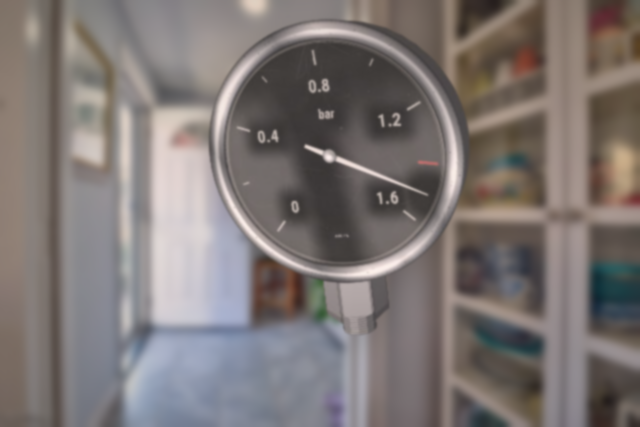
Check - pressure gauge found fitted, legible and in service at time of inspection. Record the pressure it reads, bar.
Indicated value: 1.5 bar
